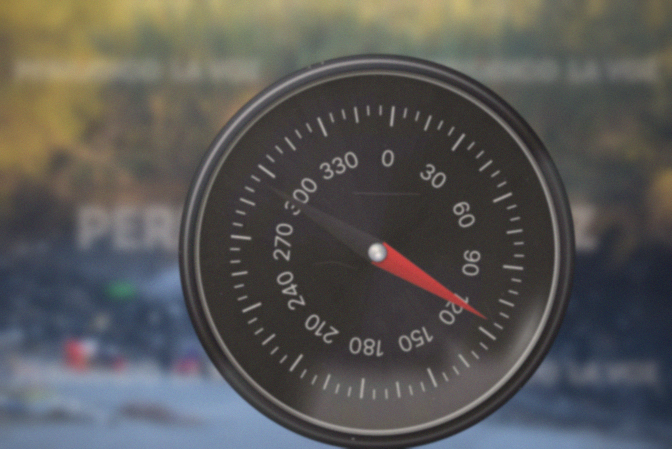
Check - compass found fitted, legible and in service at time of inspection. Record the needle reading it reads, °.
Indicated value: 115 °
